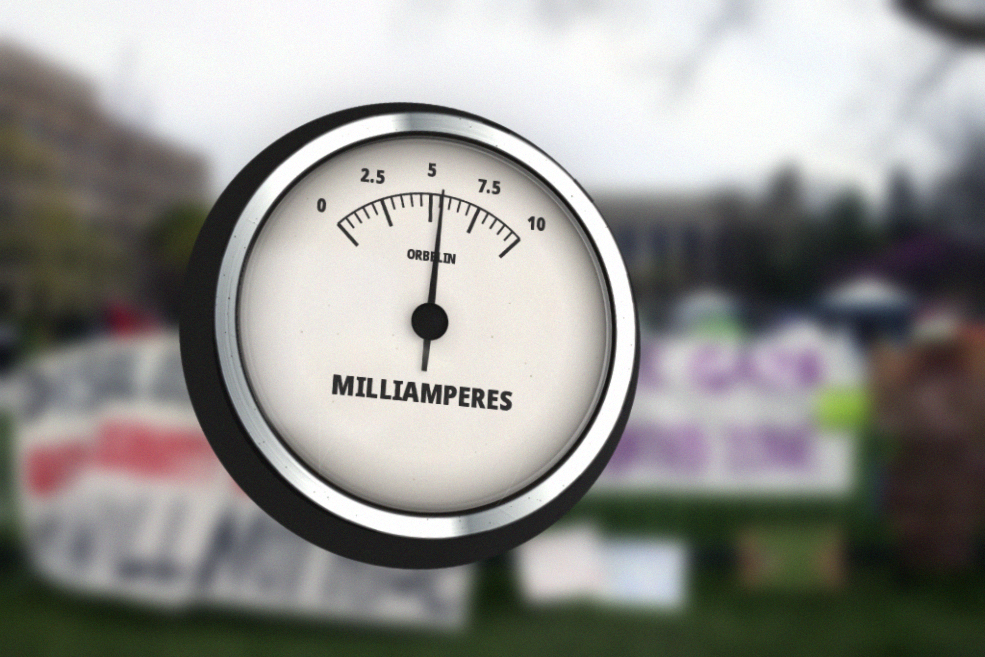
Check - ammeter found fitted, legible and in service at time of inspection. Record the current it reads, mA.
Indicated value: 5.5 mA
